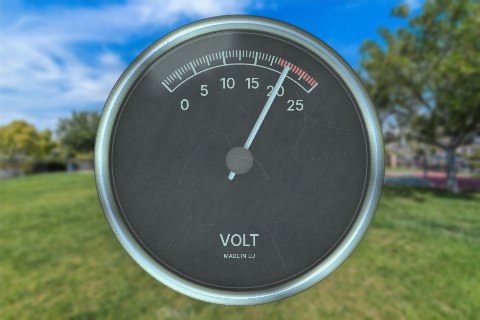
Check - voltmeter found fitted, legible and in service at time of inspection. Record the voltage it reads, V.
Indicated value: 20 V
